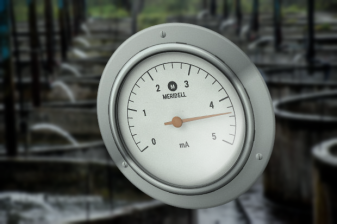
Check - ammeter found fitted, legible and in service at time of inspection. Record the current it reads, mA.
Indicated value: 4.3 mA
